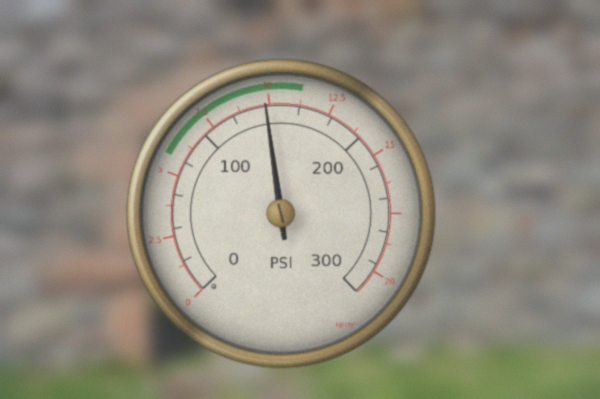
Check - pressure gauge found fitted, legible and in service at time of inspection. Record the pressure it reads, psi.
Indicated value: 140 psi
